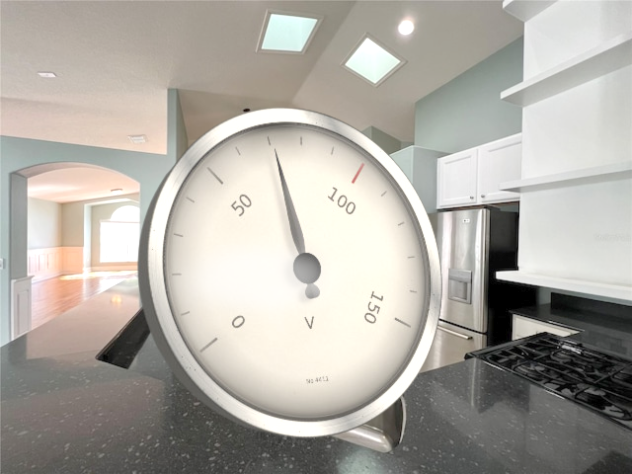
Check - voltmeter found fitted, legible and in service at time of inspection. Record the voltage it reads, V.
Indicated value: 70 V
